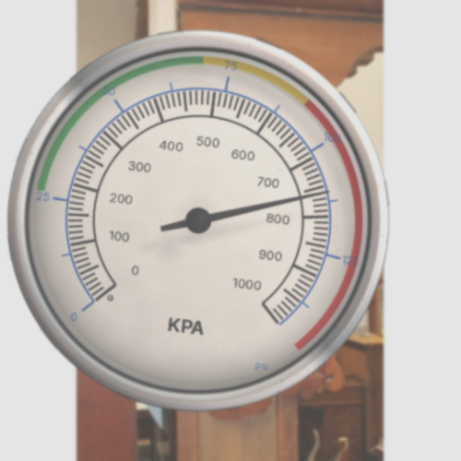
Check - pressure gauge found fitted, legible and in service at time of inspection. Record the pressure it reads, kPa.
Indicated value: 760 kPa
